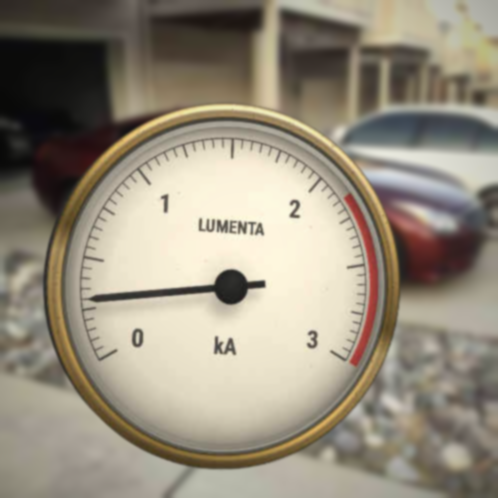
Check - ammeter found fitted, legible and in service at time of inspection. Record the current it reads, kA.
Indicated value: 0.3 kA
